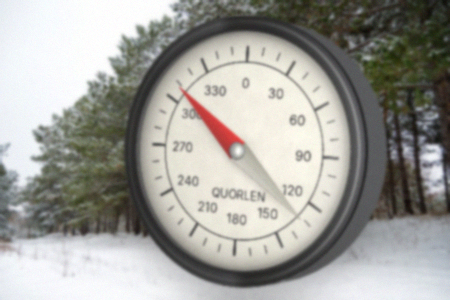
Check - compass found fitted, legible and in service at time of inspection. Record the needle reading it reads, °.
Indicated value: 310 °
